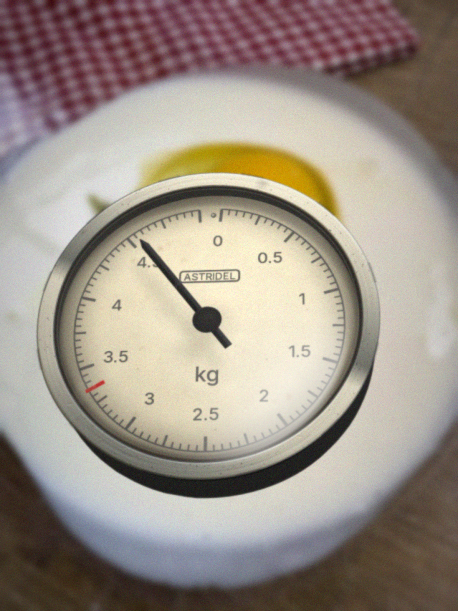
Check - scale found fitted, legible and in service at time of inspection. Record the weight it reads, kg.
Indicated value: 4.55 kg
